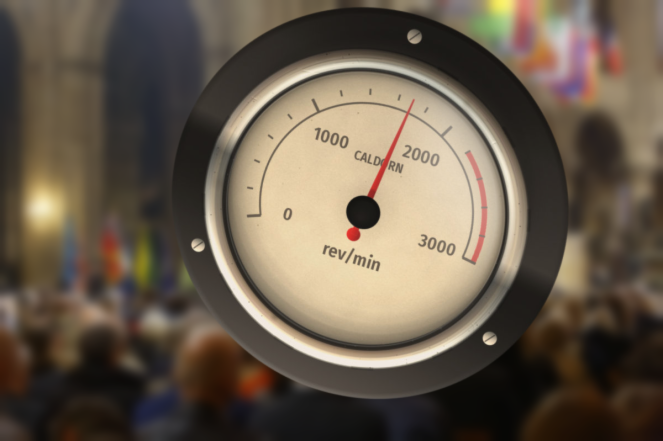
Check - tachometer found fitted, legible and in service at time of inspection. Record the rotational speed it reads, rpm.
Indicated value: 1700 rpm
